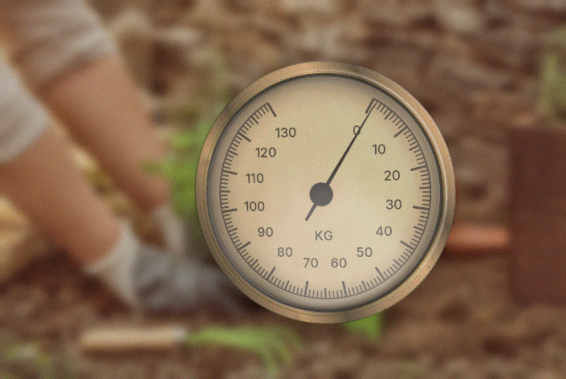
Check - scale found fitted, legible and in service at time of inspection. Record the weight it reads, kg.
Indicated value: 1 kg
